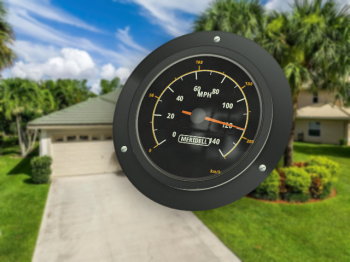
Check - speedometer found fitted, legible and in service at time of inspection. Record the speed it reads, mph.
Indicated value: 120 mph
